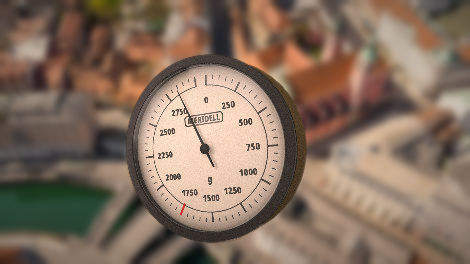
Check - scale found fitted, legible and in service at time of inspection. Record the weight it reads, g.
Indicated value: 2850 g
